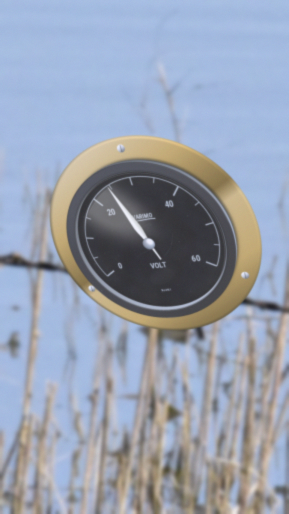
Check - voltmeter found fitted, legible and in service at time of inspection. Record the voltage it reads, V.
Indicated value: 25 V
